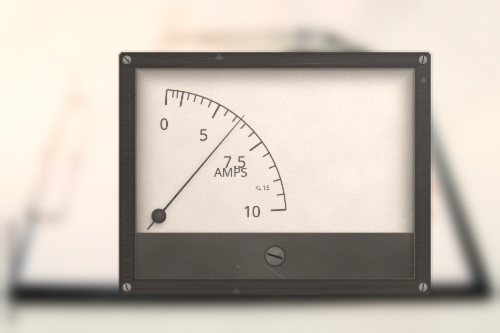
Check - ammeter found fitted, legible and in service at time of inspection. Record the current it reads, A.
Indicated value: 6.25 A
